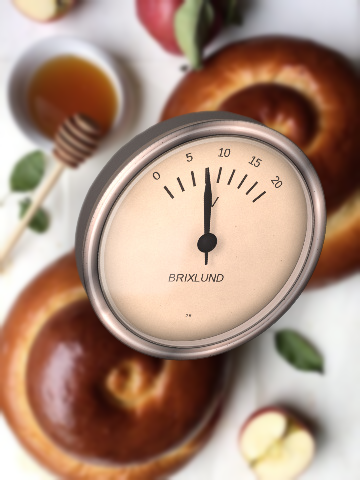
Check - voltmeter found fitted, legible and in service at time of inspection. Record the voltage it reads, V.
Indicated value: 7.5 V
